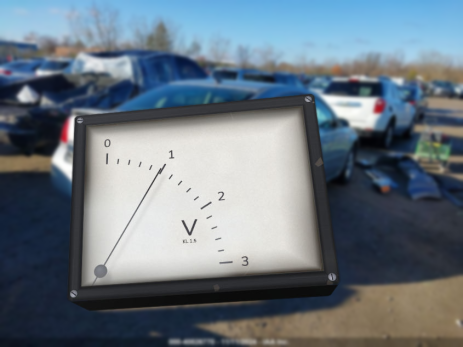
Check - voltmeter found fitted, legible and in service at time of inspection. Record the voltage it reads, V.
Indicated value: 1 V
